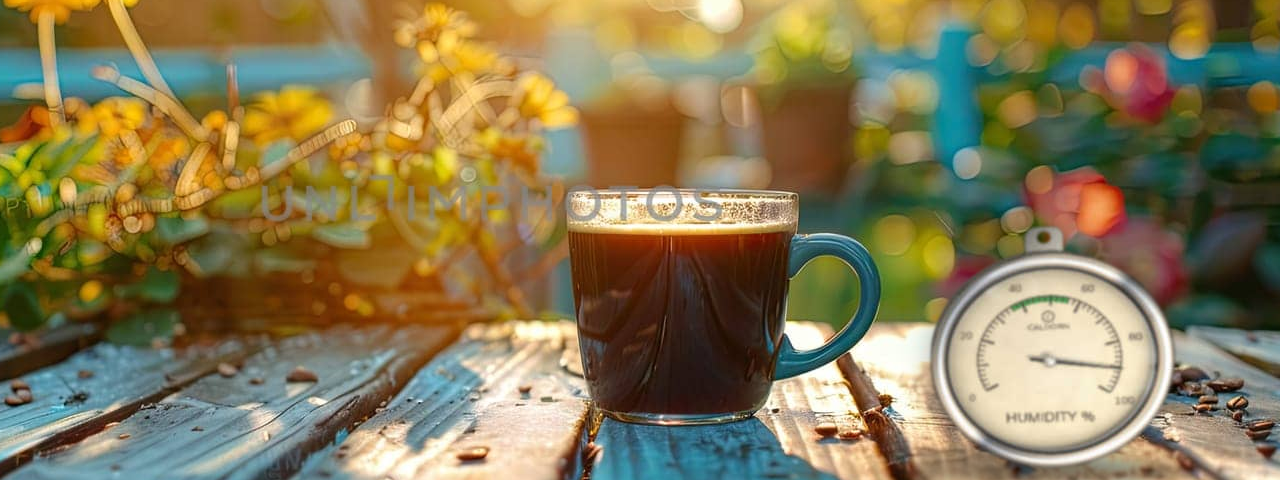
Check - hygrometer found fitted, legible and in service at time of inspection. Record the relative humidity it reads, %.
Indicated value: 90 %
